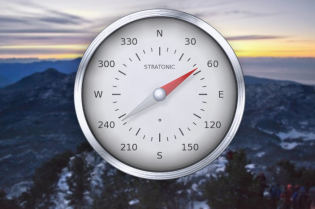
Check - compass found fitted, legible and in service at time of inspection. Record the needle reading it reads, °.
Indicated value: 55 °
